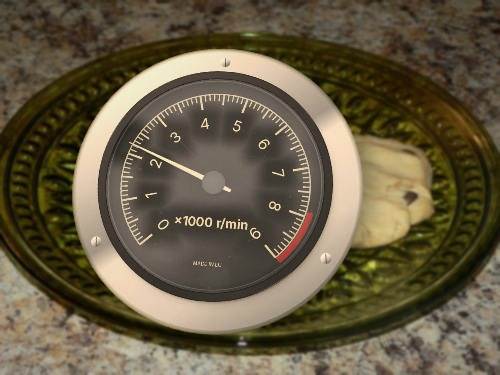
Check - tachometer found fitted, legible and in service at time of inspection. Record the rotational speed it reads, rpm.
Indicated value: 2200 rpm
